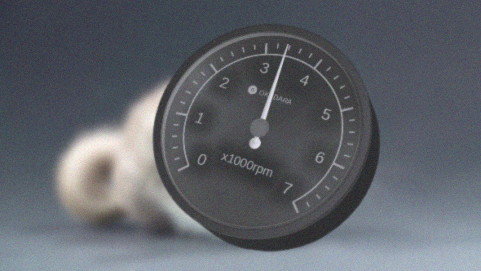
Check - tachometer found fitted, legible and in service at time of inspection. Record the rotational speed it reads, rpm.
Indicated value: 3400 rpm
